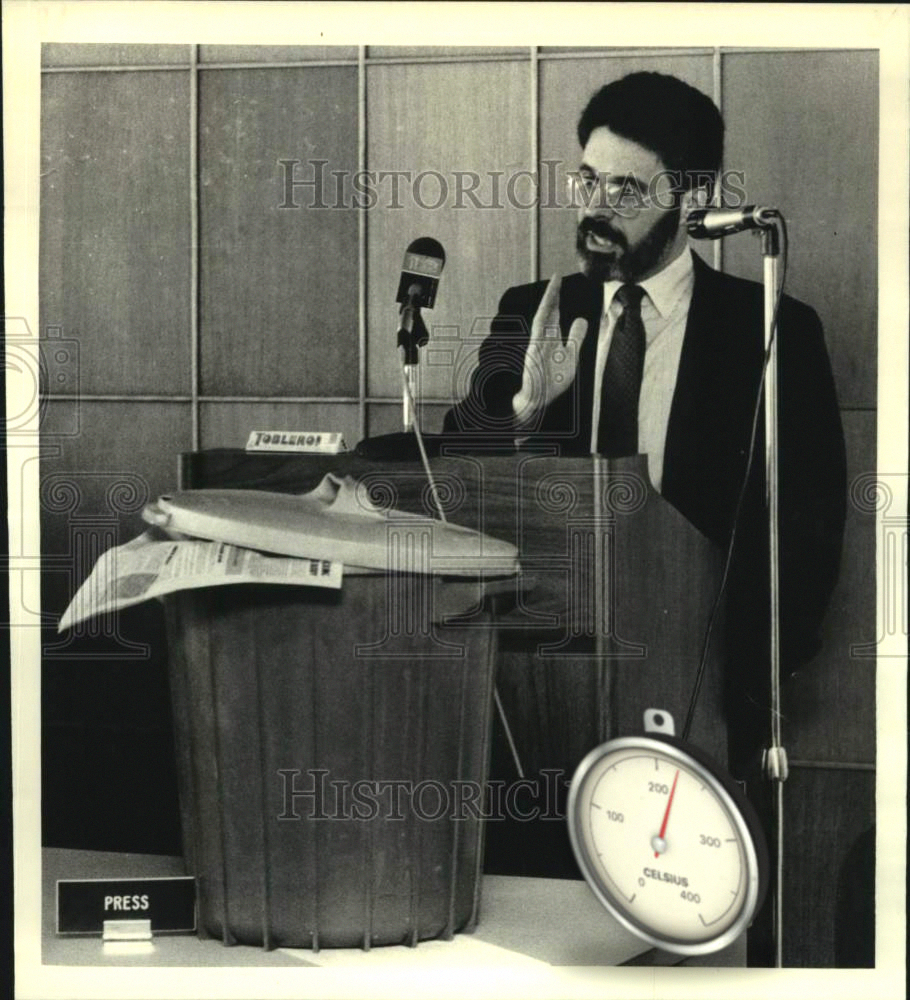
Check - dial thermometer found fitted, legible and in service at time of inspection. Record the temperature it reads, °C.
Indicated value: 225 °C
